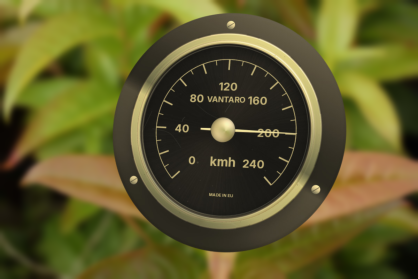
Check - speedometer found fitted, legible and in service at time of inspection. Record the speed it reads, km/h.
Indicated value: 200 km/h
